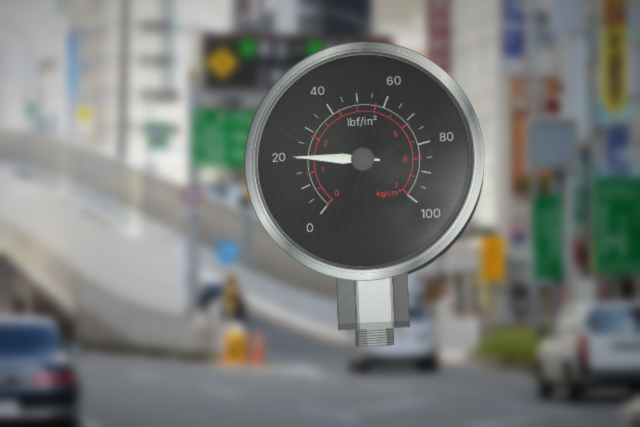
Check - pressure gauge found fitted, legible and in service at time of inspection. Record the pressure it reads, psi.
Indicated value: 20 psi
